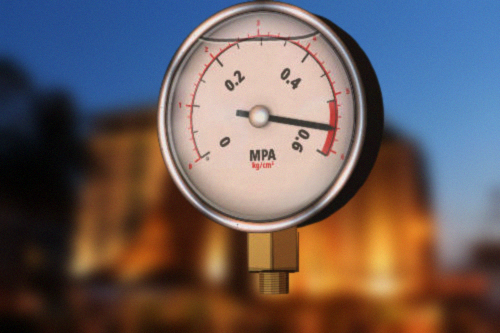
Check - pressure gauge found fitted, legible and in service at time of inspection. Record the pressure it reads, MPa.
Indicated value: 0.55 MPa
